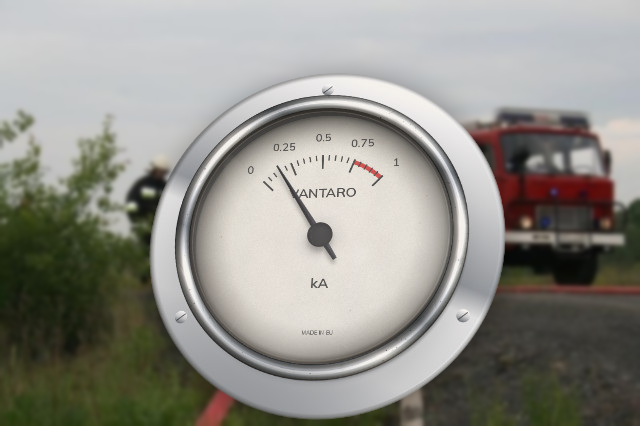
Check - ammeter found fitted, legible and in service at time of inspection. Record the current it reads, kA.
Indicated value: 0.15 kA
